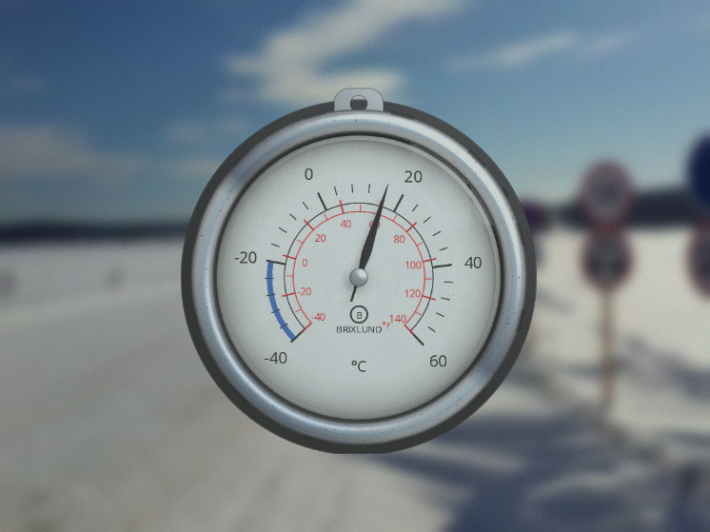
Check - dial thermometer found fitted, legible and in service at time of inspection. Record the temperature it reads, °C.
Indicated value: 16 °C
